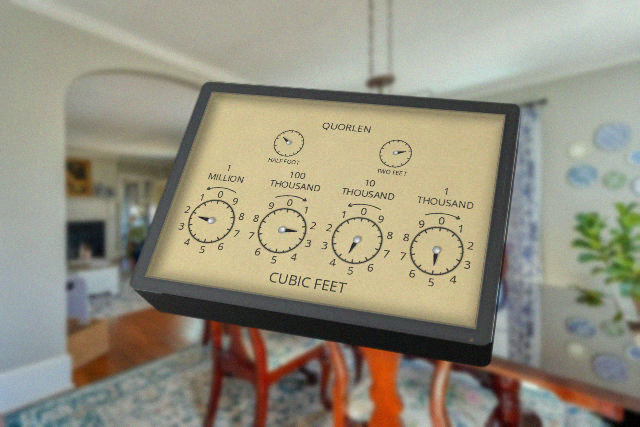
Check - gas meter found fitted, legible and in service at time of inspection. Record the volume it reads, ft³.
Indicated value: 224500 ft³
